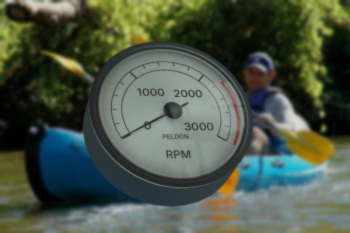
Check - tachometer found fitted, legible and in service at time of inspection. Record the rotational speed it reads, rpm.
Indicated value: 0 rpm
